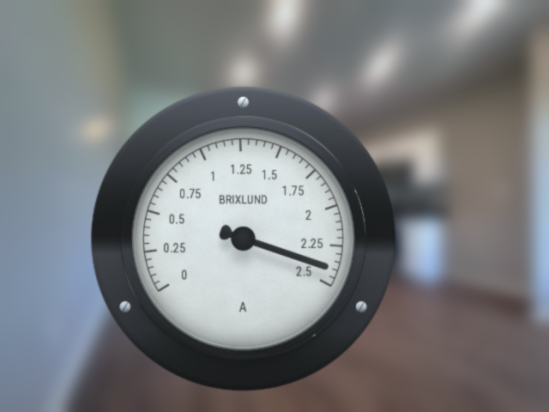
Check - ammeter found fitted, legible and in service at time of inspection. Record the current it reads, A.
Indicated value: 2.4 A
